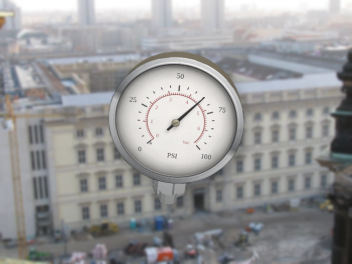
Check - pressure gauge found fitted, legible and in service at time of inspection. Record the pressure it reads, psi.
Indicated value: 65 psi
